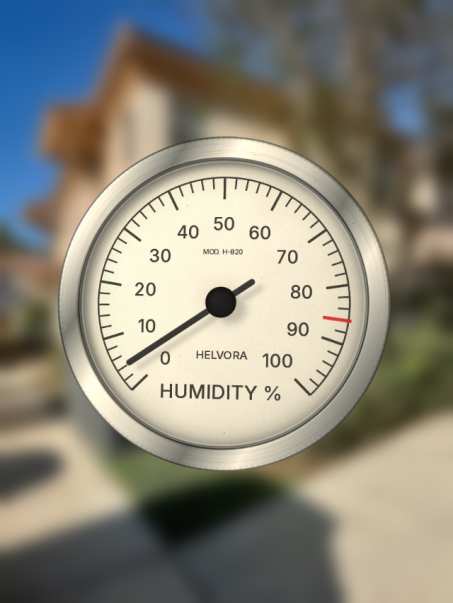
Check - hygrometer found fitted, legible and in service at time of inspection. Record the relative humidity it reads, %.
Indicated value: 4 %
